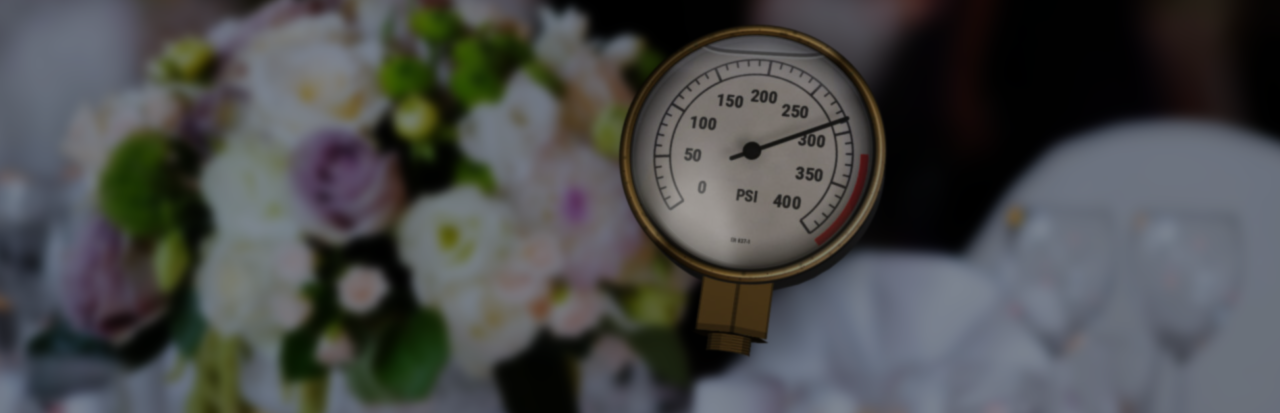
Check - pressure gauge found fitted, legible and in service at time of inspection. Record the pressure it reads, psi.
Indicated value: 290 psi
